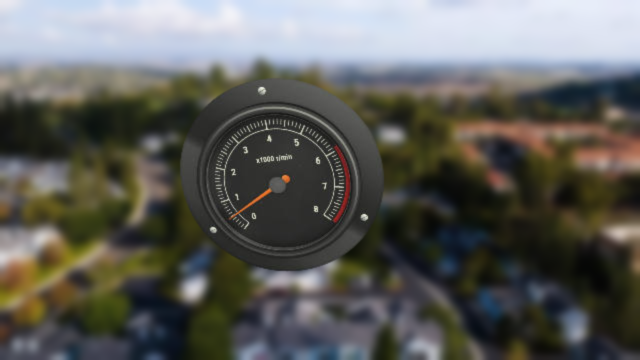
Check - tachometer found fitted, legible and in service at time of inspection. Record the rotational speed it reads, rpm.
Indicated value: 500 rpm
